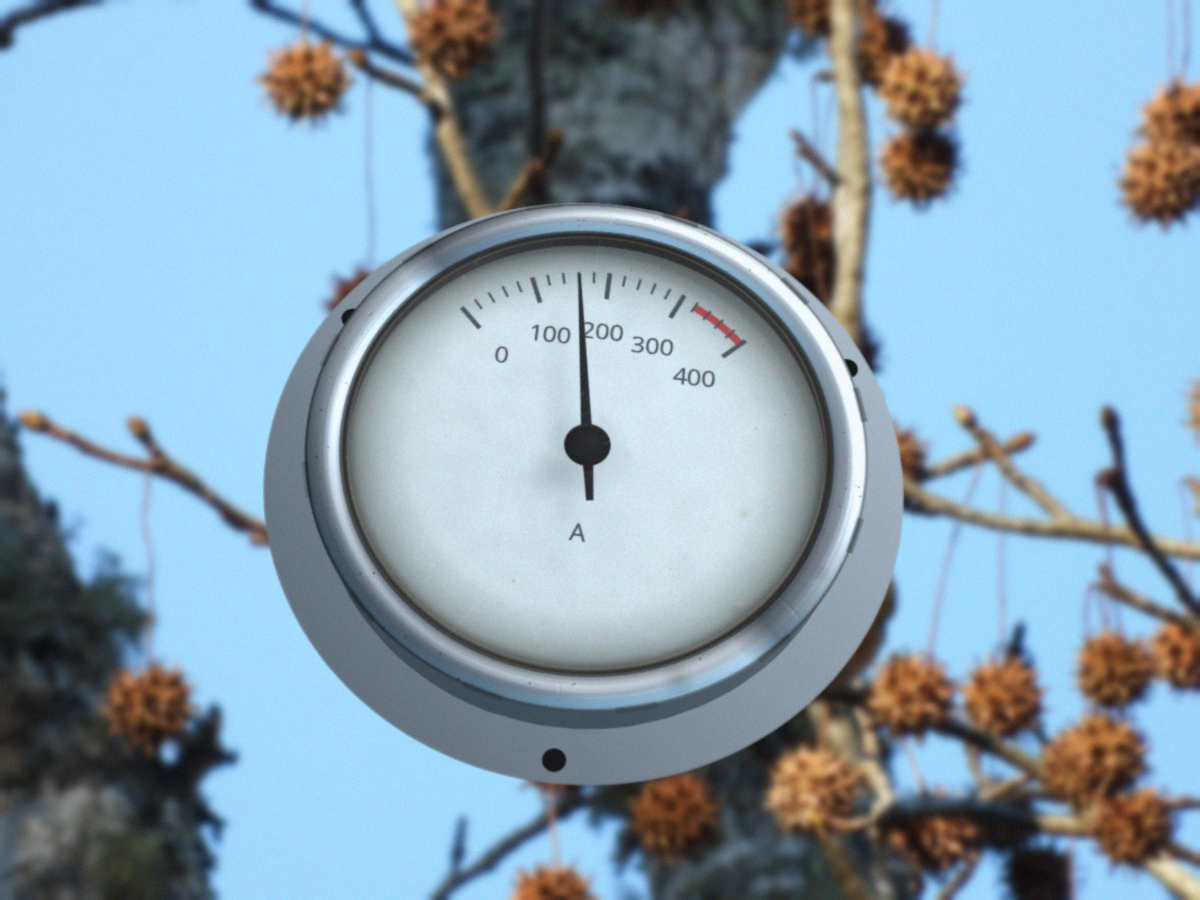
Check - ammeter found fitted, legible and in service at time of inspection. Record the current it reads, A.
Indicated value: 160 A
